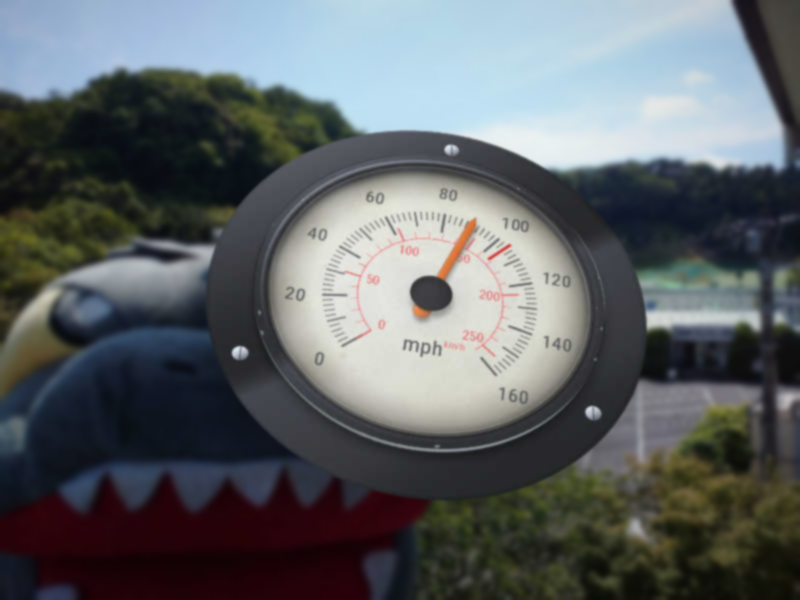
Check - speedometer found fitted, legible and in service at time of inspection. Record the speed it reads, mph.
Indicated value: 90 mph
